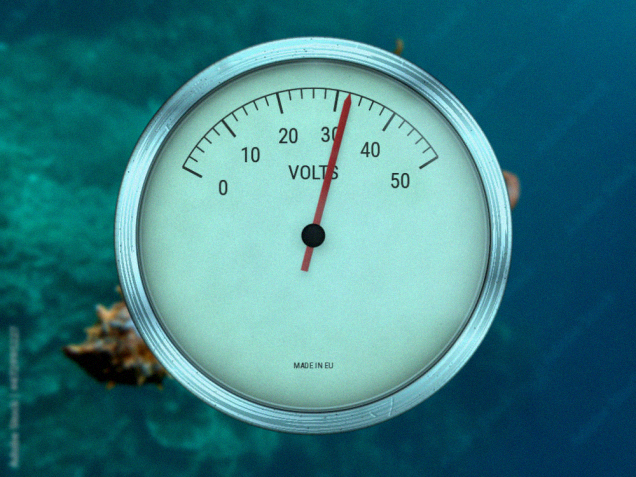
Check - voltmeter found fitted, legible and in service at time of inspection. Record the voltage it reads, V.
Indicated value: 32 V
